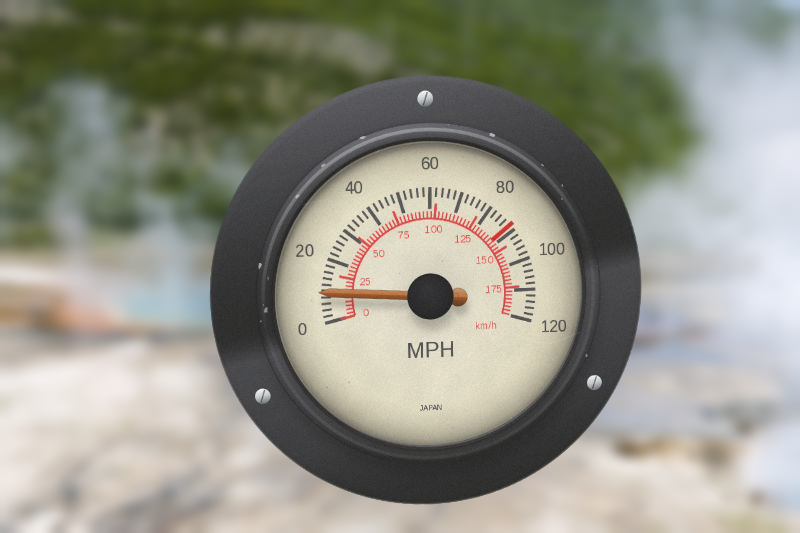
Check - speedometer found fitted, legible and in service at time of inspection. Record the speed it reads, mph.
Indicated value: 10 mph
